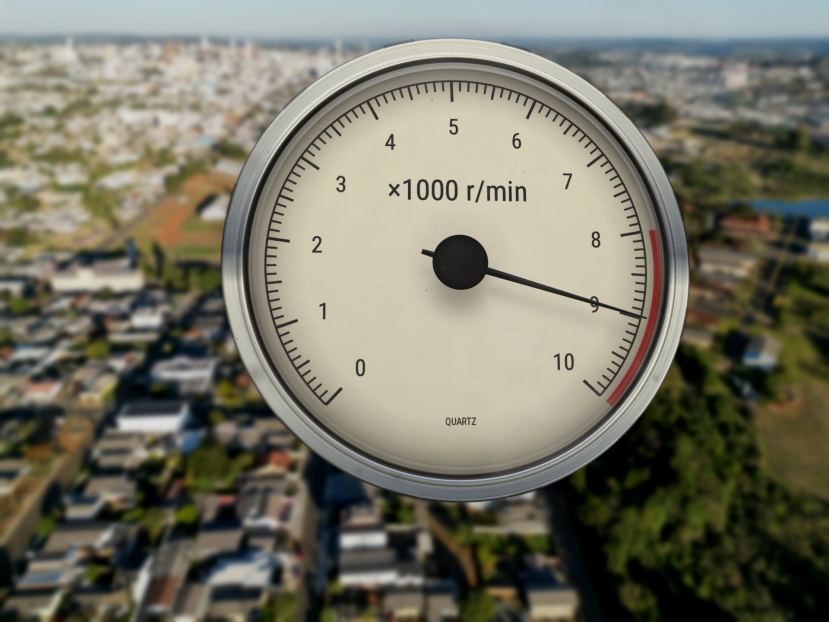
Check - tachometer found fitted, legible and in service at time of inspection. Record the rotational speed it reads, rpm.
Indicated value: 9000 rpm
